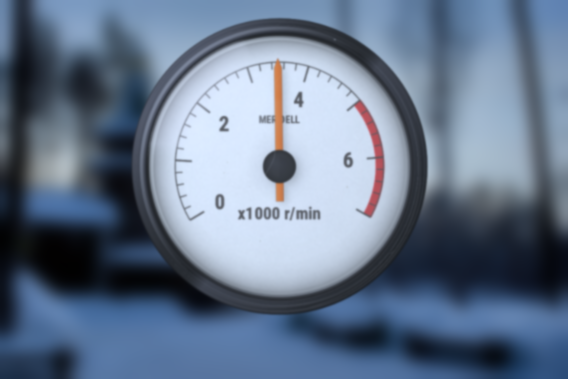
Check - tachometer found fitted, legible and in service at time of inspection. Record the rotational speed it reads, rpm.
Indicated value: 3500 rpm
